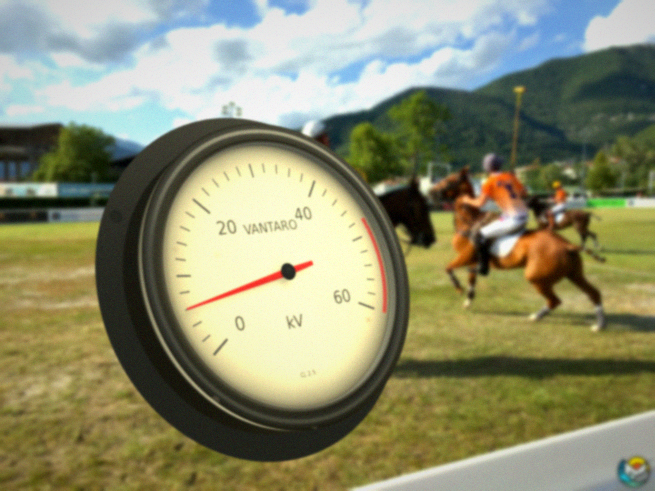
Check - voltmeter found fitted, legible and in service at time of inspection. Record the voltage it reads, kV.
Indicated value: 6 kV
